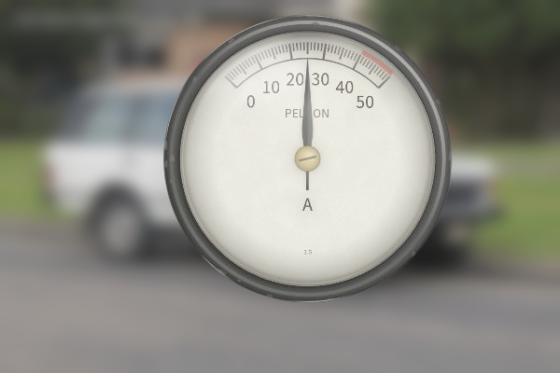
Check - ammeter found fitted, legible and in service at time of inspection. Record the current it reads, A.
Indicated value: 25 A
